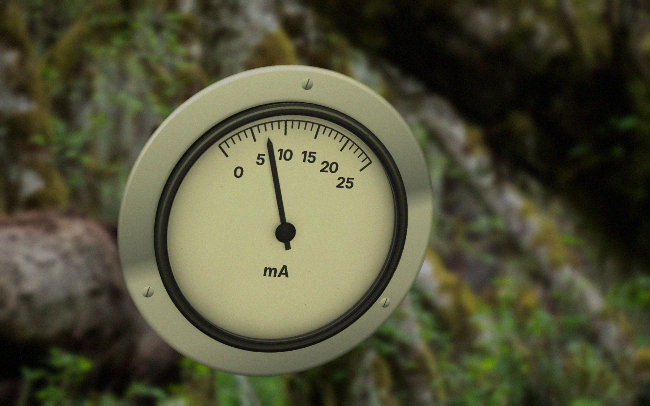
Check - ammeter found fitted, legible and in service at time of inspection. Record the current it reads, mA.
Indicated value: 7 mA
